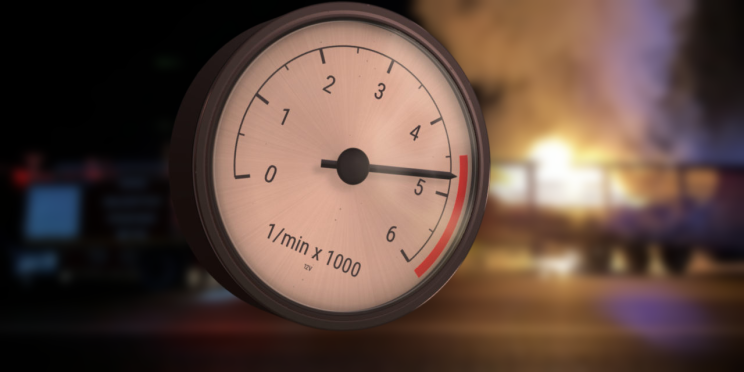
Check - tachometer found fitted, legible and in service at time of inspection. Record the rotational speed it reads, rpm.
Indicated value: 4750 rpm
